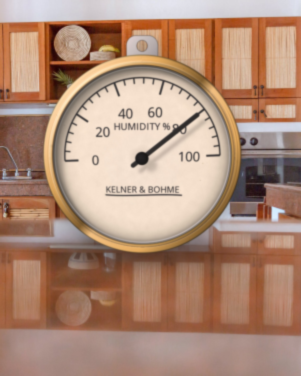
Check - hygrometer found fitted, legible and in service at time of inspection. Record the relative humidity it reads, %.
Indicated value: 80 %
